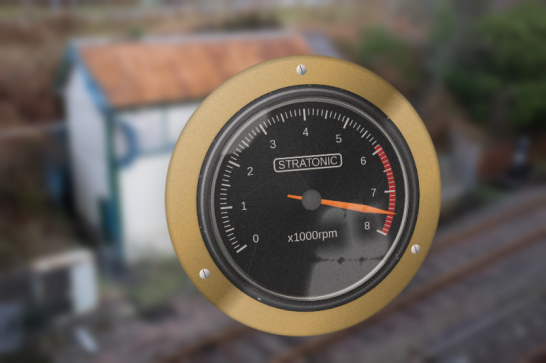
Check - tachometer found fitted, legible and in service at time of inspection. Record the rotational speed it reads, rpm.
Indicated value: 7500 rpm
